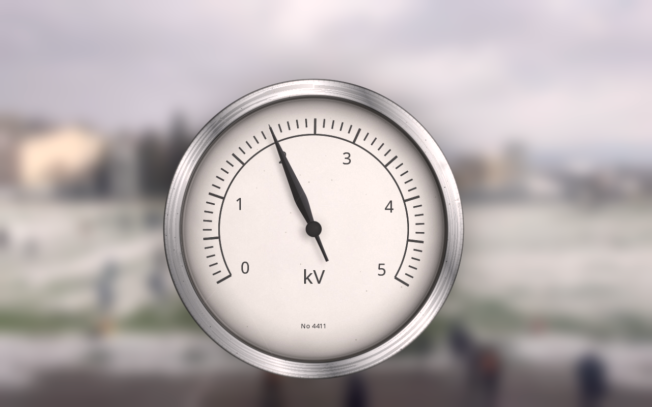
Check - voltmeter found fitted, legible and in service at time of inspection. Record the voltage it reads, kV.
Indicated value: 2 kV
